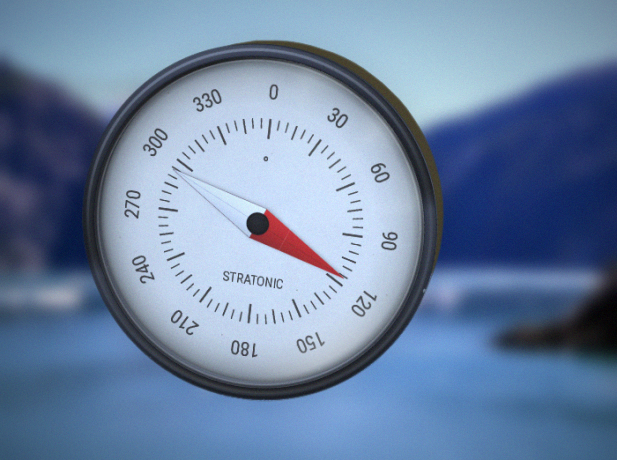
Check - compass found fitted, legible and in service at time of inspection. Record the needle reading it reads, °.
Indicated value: 115 °
